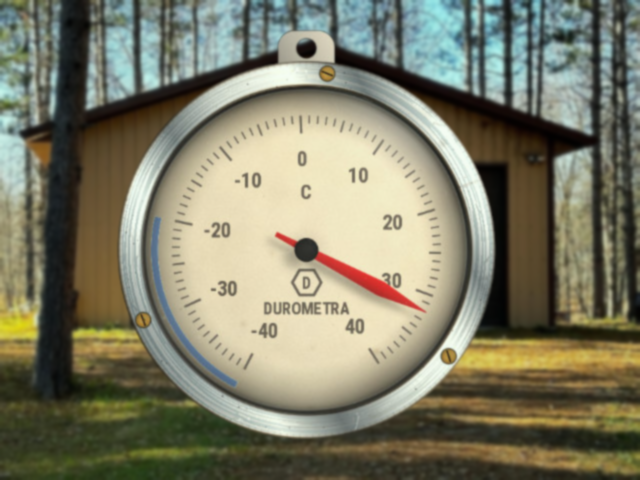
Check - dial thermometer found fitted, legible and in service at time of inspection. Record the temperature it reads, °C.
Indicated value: 32 °C
